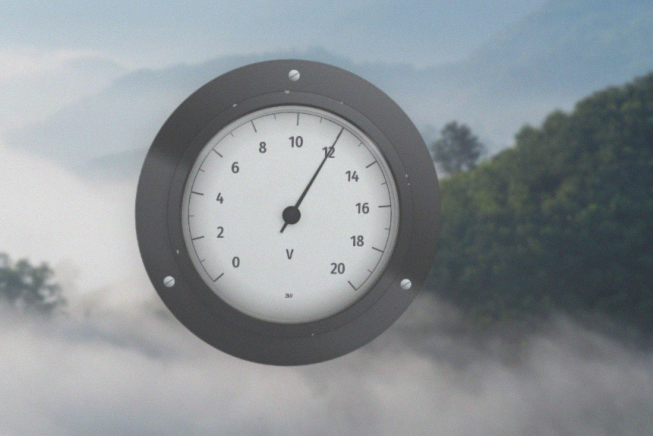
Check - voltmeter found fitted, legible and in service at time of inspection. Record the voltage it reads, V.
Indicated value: 12 V
